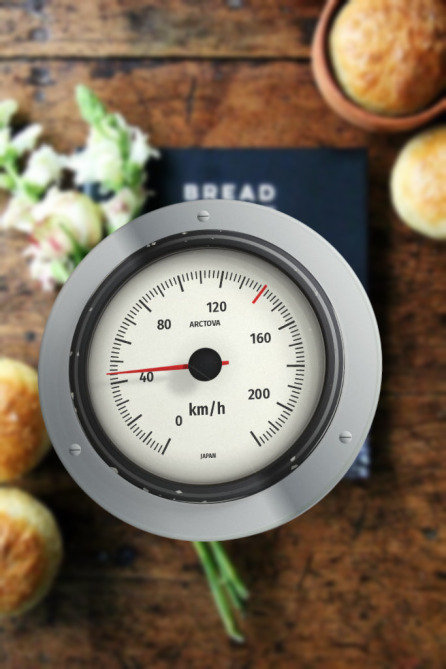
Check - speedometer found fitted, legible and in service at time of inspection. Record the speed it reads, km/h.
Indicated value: 44 km/h
